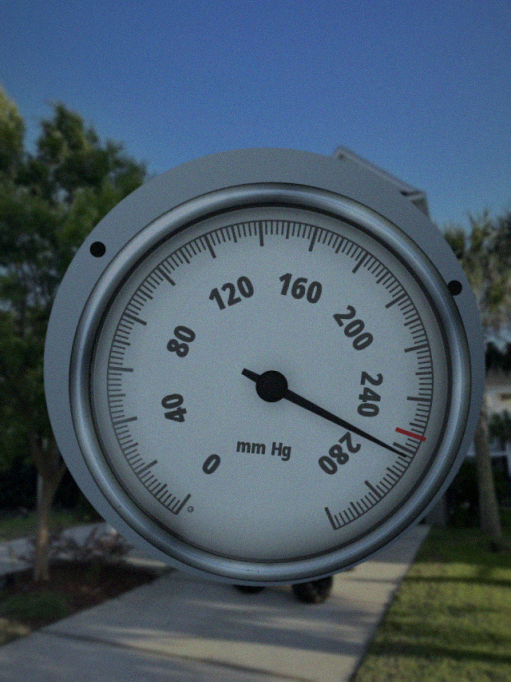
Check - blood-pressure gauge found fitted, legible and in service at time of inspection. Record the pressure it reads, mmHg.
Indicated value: 262 mmHg
